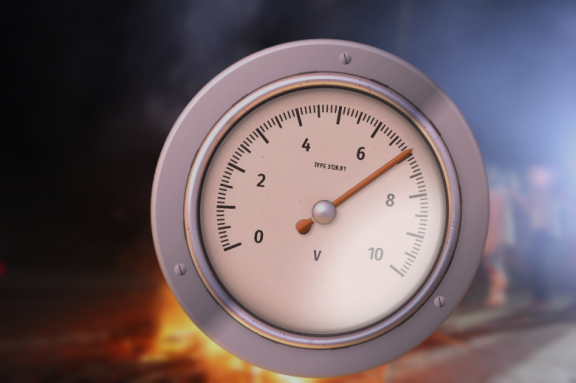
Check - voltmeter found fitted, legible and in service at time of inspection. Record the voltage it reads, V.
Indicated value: 6.9 V
